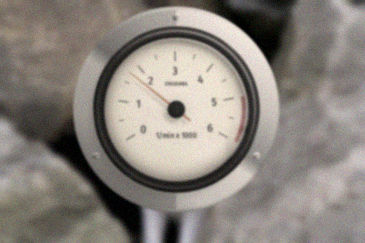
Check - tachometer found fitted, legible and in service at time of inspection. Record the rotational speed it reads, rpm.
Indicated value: 1750 rpm
